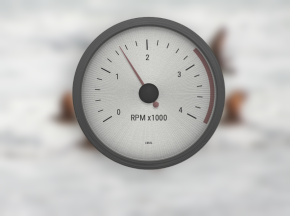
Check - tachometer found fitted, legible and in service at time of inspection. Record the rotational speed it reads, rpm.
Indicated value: 1500 rpm
